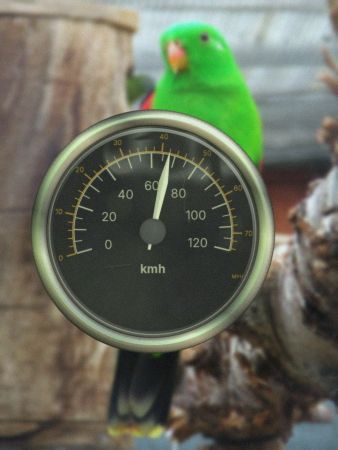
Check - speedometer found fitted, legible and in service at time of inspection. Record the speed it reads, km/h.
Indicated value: 67.5 km/h
